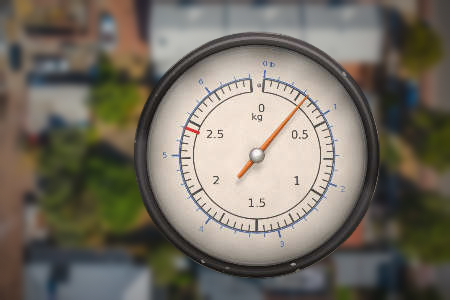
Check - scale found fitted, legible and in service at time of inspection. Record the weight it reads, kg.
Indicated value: 0.3 kg
